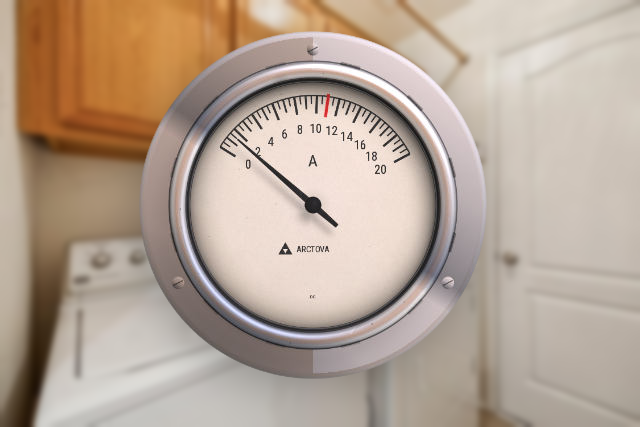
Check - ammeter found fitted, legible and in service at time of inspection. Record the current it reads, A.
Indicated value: 1.5 A
